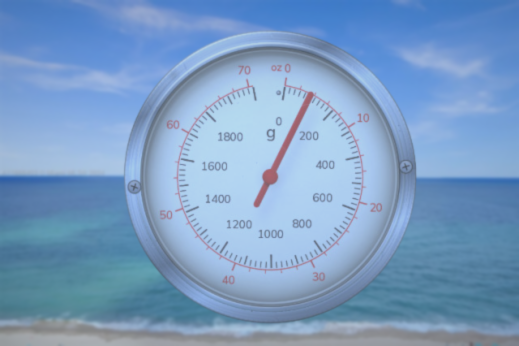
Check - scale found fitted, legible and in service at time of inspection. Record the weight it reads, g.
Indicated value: 100 g
